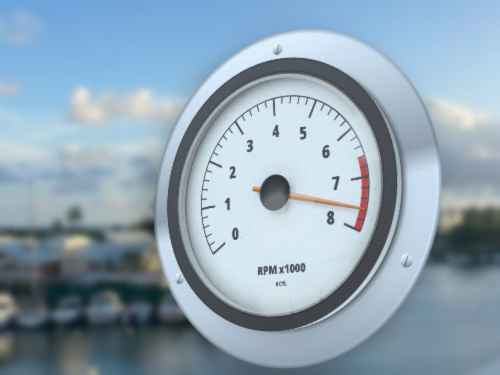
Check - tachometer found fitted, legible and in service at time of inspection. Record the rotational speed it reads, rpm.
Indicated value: 7600 rpm
